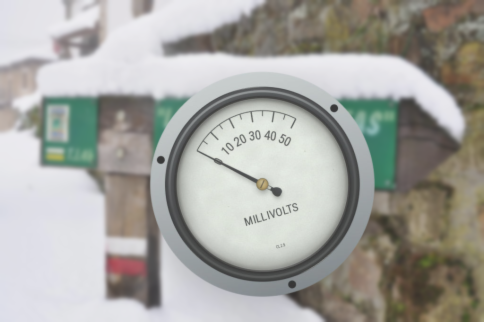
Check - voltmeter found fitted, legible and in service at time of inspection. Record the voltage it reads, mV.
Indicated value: 0 mV
